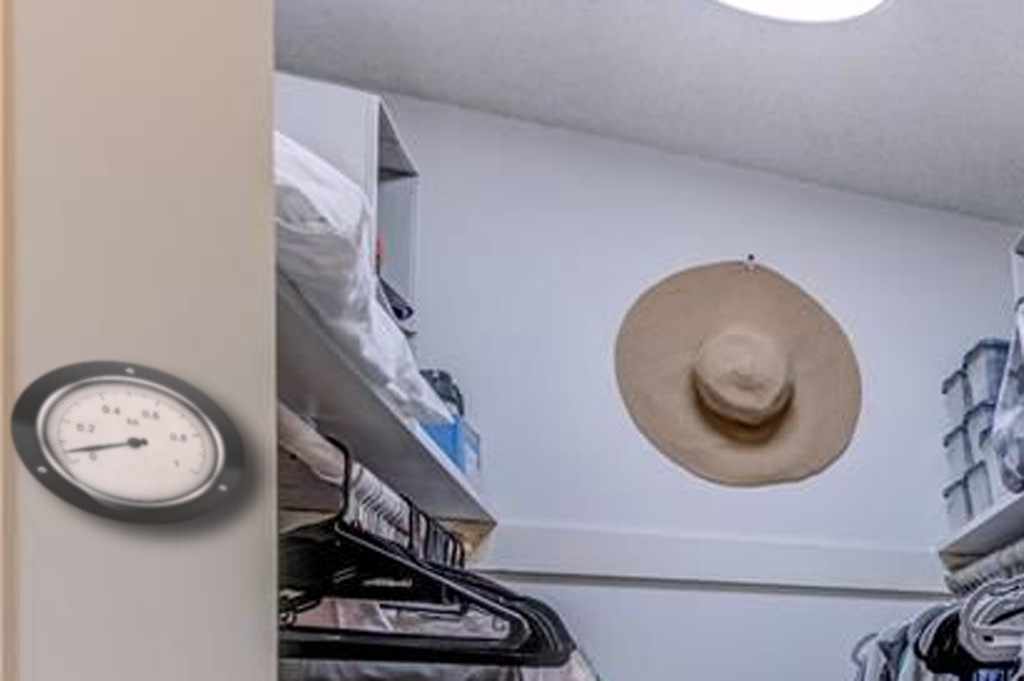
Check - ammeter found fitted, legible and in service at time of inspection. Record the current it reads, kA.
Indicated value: 0.05 kA
